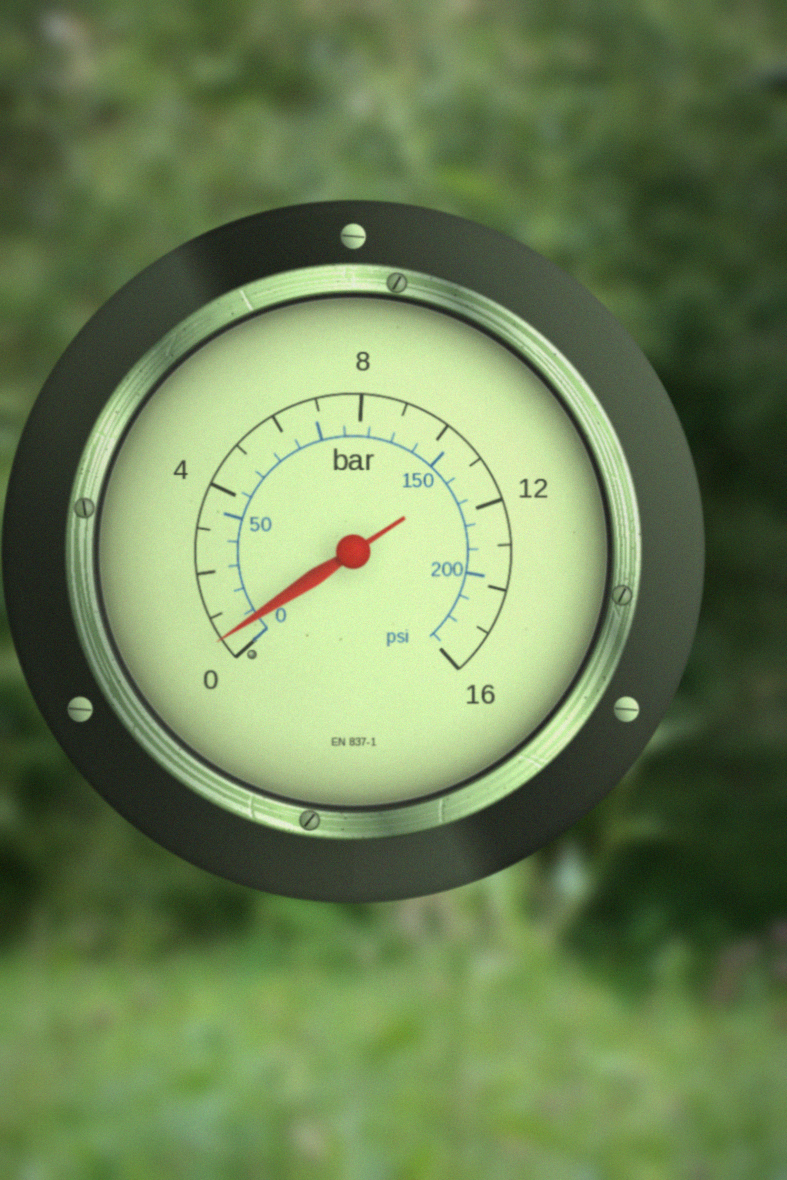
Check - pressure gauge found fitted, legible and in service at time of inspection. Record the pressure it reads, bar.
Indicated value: 0.5 bar
